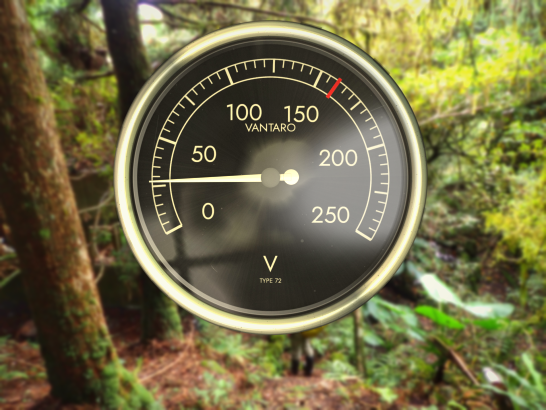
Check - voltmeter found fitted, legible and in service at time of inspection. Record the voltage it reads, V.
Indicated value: 27.5 V
